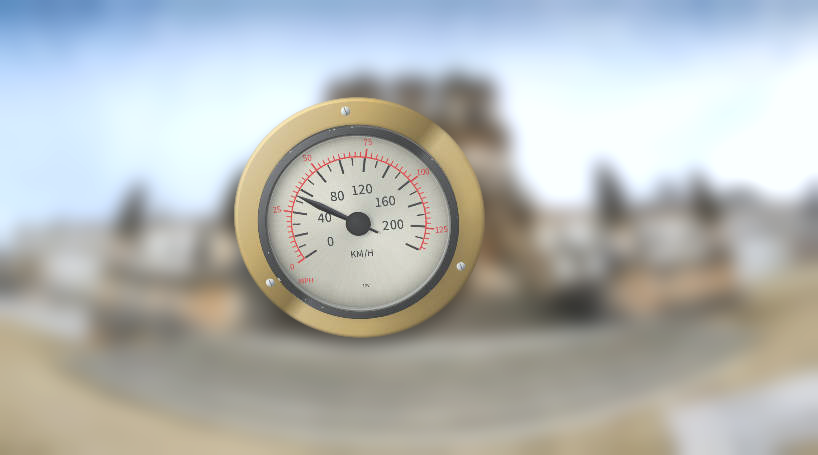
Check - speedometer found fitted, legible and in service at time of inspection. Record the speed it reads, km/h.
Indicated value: 55 km/h
